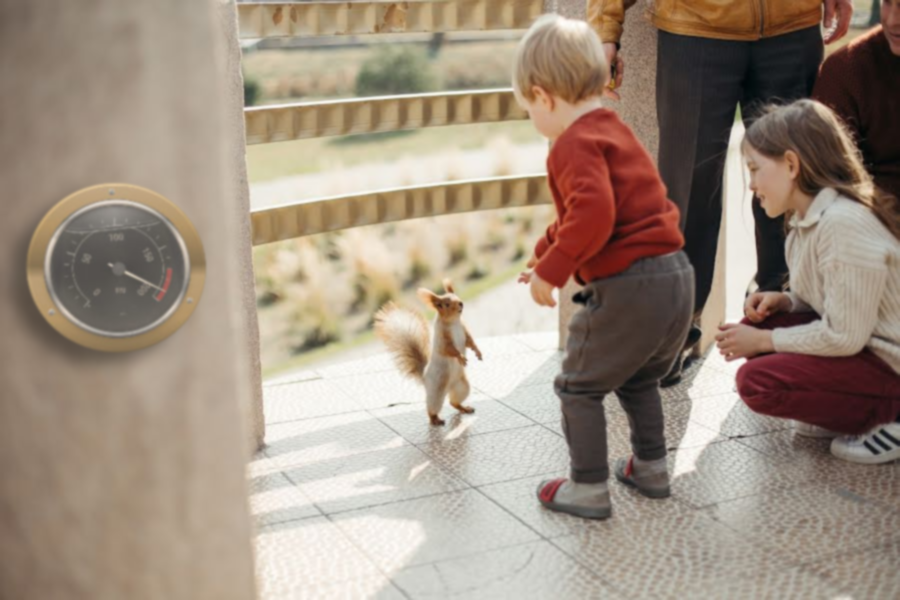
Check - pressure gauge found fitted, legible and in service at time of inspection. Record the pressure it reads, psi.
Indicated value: 190 psi
